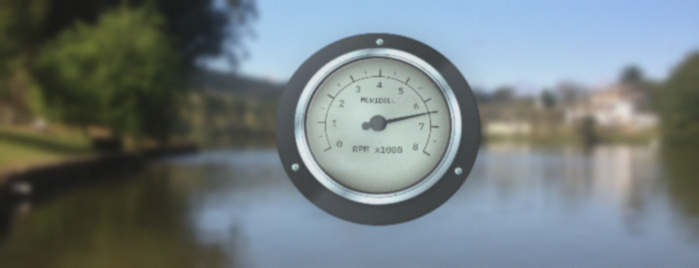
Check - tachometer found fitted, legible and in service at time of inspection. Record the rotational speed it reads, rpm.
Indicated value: 6500 rpm
